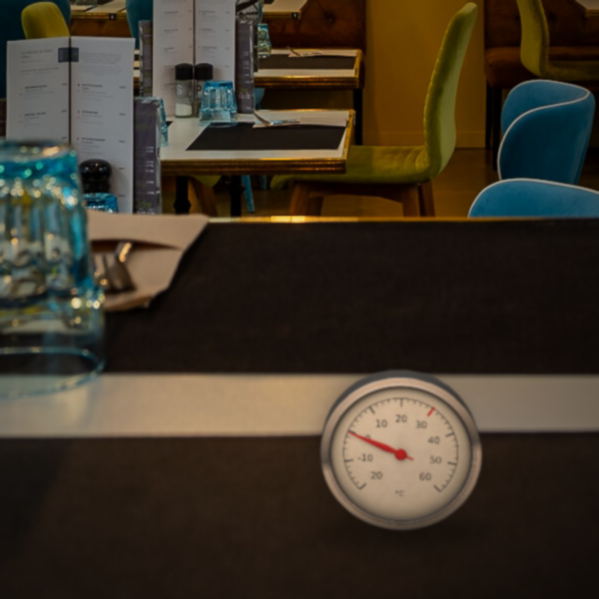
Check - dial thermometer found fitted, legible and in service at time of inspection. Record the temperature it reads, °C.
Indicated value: 0 °C
